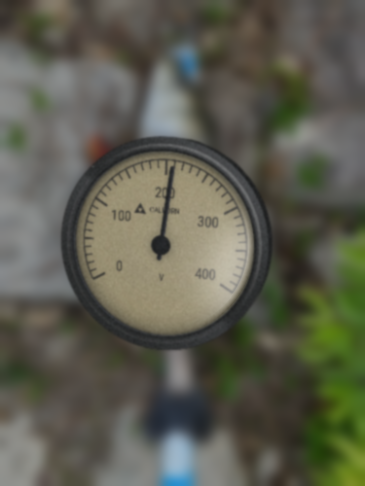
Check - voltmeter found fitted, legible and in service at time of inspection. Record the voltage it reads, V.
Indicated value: 210 V
